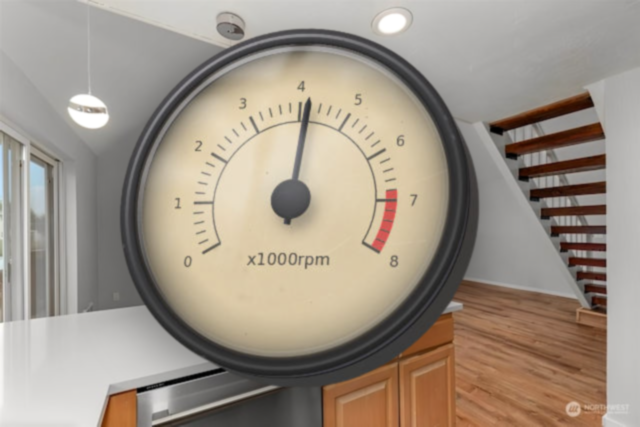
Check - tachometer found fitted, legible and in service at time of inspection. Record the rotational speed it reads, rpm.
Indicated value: 4200 rpm
